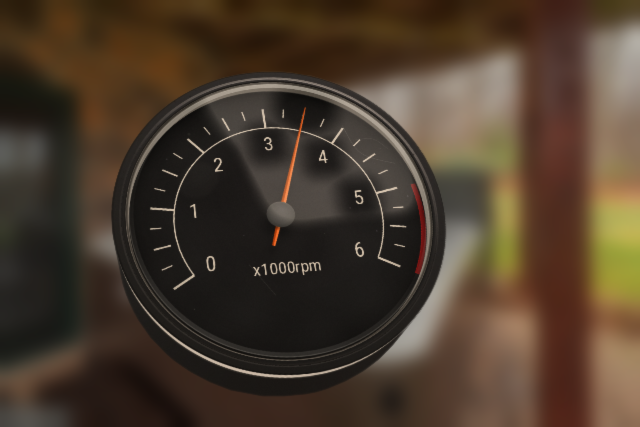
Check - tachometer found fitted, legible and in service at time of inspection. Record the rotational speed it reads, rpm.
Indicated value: 3500 rpm
